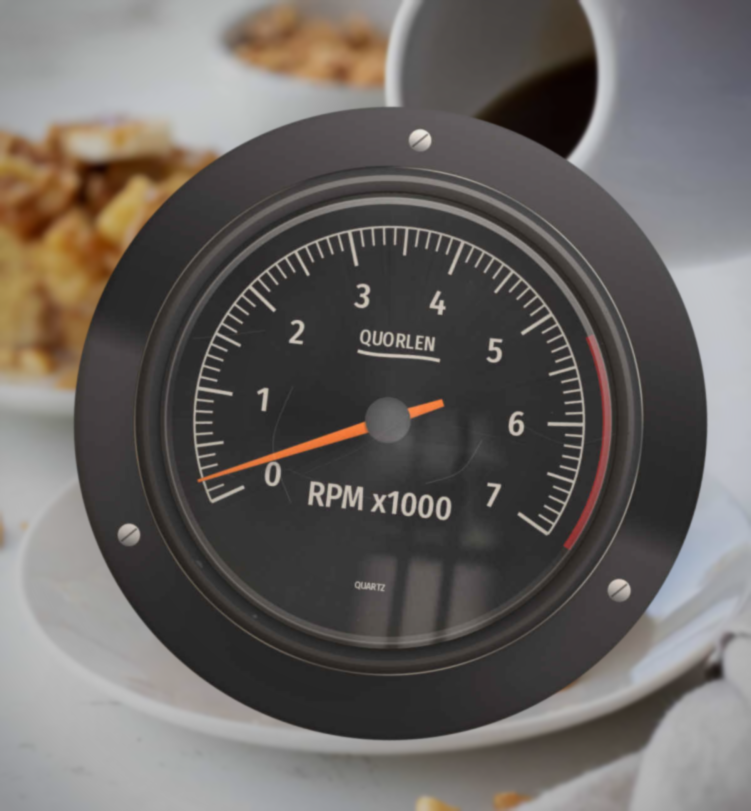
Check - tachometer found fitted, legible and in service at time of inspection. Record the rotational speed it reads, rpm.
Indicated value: 200 rpm
